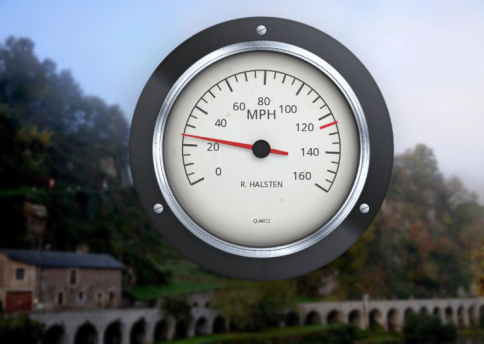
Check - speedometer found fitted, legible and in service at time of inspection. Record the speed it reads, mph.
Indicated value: 25 mph
